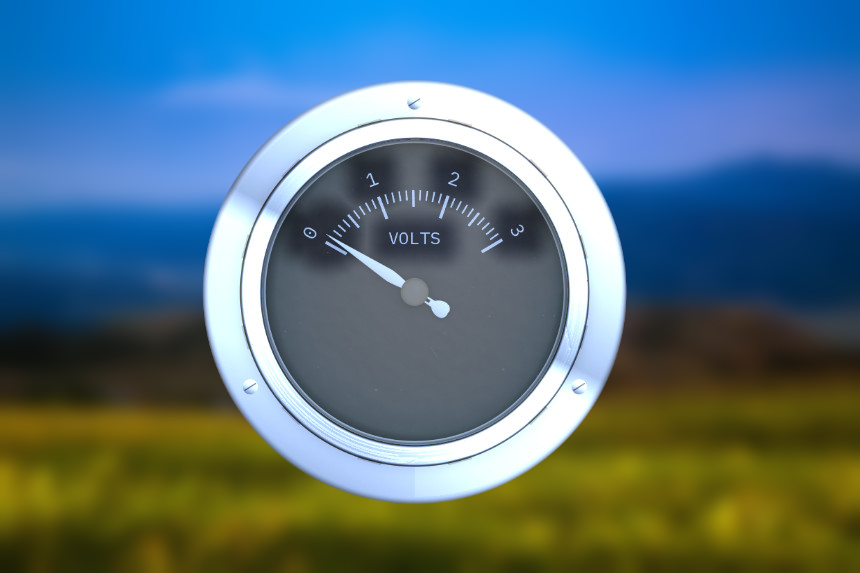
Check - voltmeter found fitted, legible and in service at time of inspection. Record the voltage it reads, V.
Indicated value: 0.1 V
